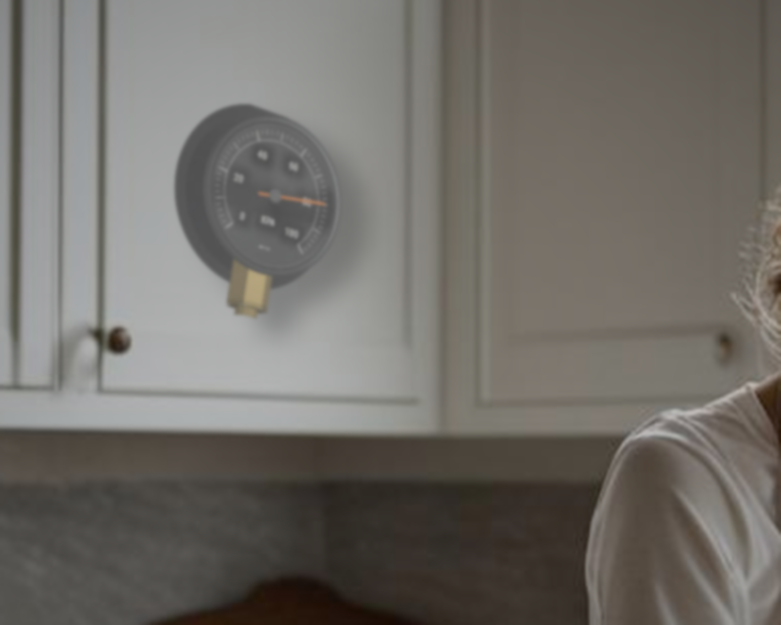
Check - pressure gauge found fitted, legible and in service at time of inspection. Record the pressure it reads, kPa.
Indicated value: 80 kPa
